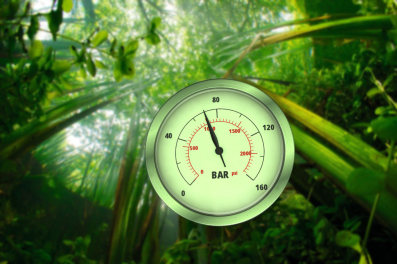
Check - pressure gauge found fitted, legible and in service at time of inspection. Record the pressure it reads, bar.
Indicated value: 70 bar
